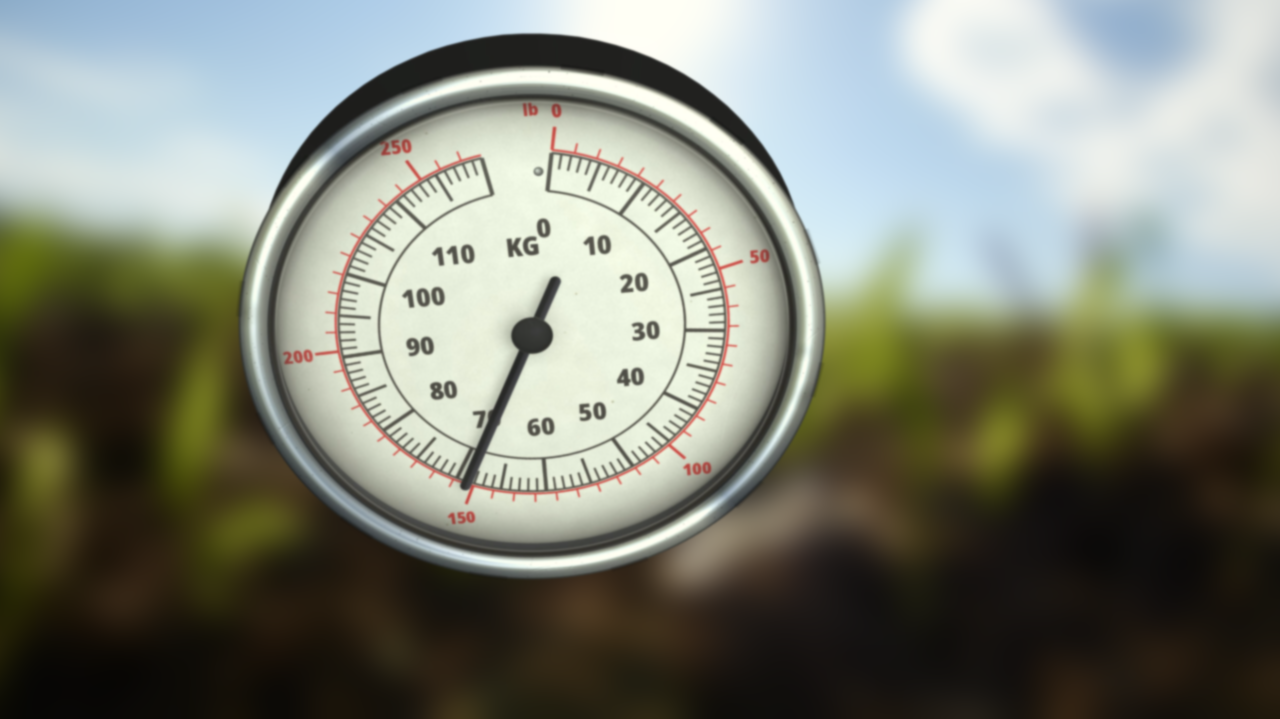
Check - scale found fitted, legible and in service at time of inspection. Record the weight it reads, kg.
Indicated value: 69 kg
